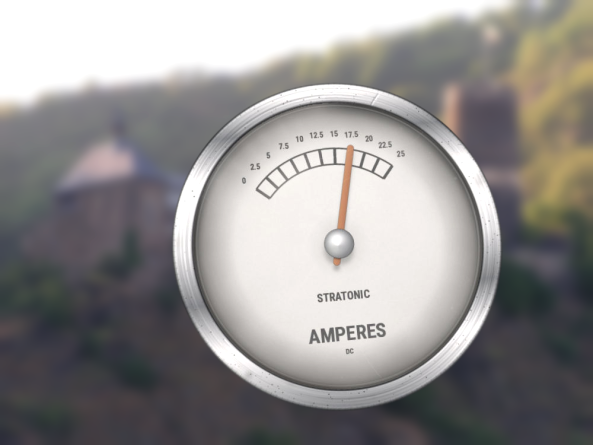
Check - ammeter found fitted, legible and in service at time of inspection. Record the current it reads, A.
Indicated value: 17.5 A
